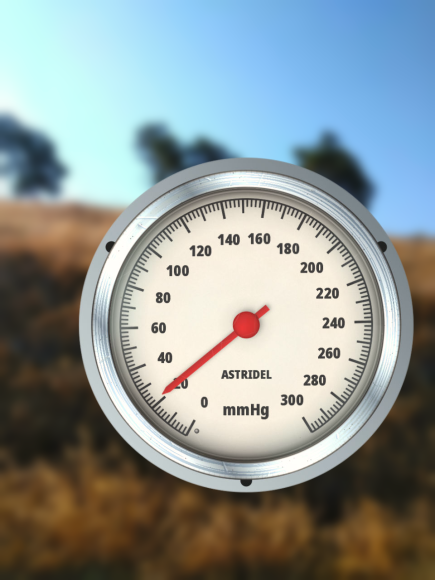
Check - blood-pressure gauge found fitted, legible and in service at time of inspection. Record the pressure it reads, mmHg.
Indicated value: 22 mmHg
